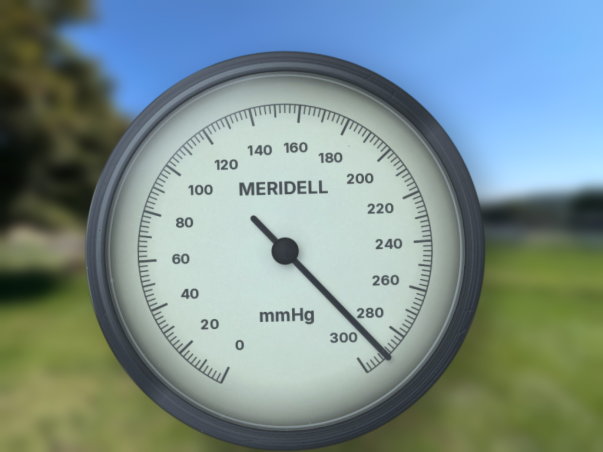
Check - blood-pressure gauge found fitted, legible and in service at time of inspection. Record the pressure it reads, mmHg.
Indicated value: 290 mmHg
